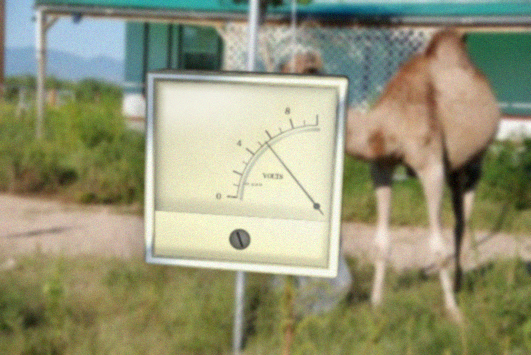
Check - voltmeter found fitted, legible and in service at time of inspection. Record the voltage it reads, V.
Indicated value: 5.5 V
